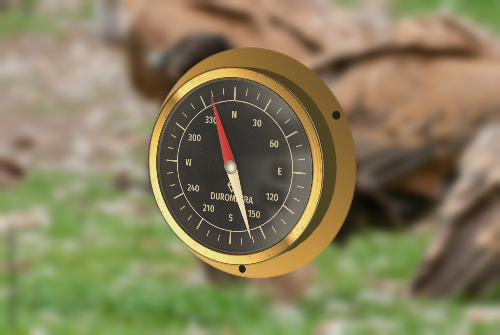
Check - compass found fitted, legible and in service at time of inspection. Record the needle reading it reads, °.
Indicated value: 340 °
